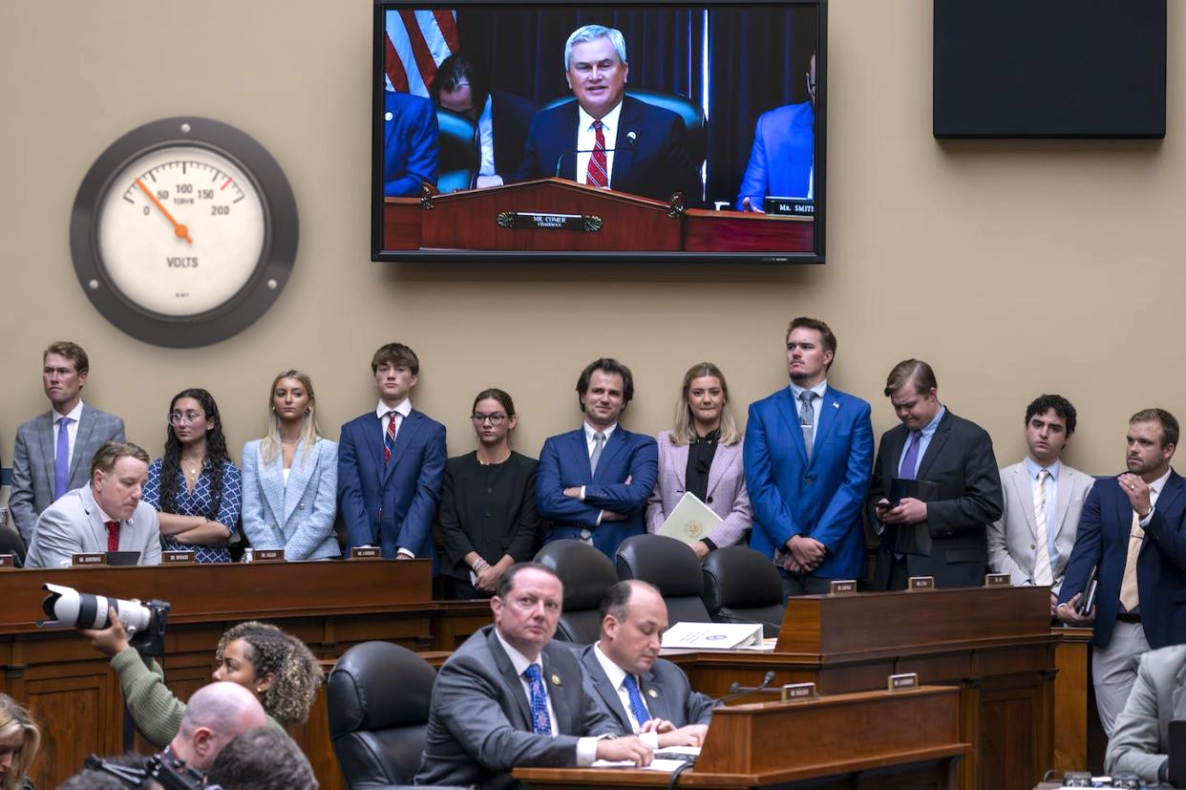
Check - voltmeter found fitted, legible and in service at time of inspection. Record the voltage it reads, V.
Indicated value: 30 V
